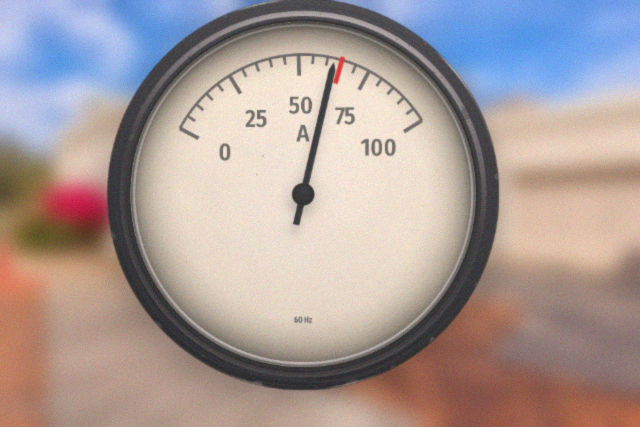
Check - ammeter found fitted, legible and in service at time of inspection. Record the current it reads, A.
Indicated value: 62.5 A
